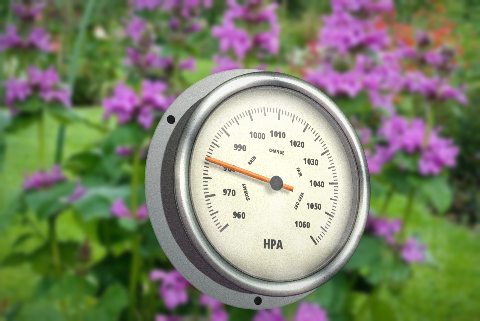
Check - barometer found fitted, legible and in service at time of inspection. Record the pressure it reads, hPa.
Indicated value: 980 hPa
